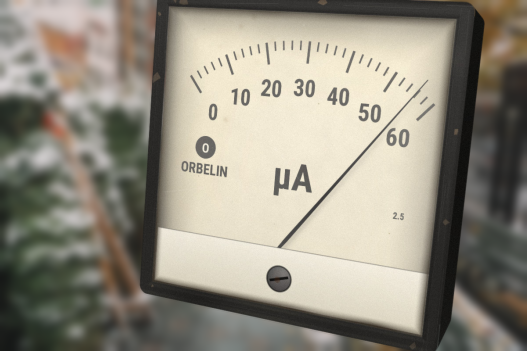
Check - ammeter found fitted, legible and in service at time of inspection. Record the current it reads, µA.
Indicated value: 56 µA
